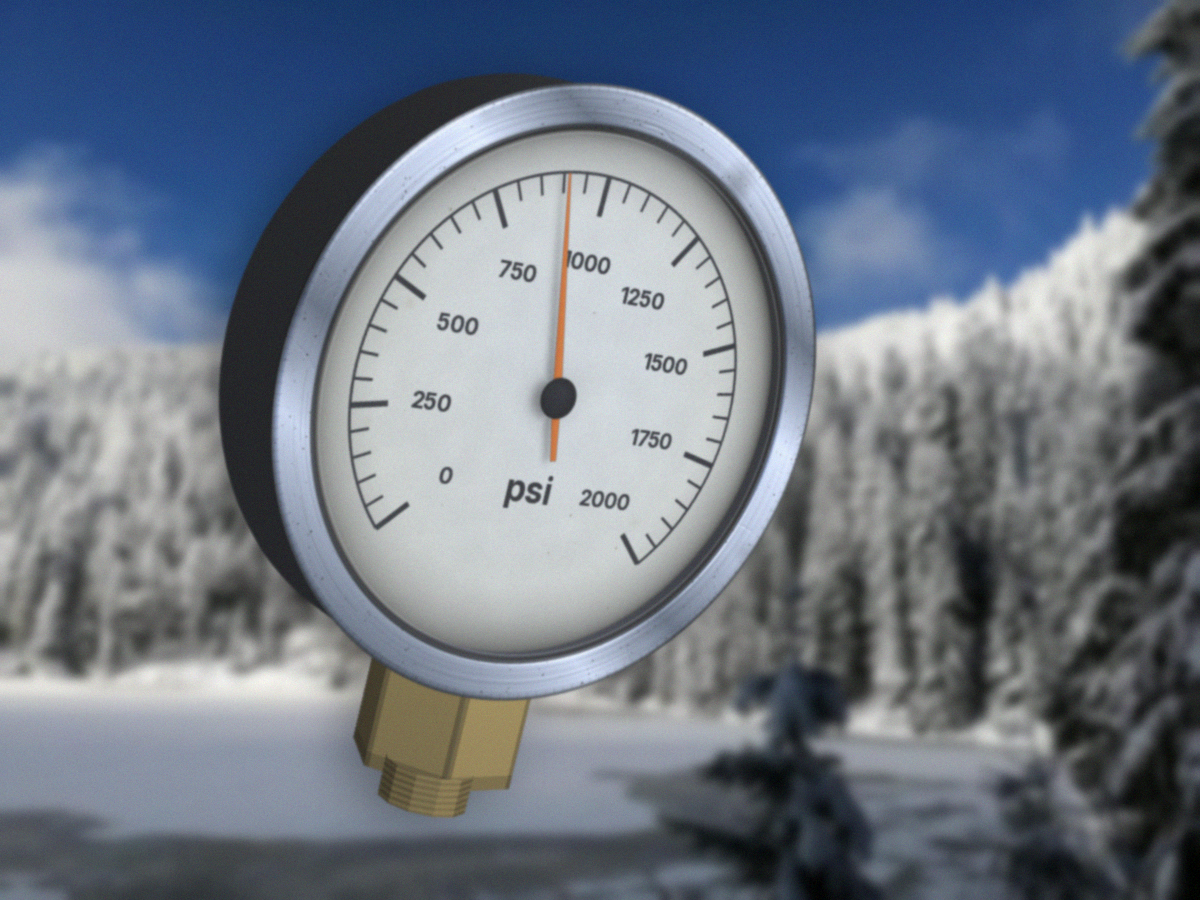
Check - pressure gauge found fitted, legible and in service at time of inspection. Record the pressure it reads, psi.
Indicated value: 900 psi
